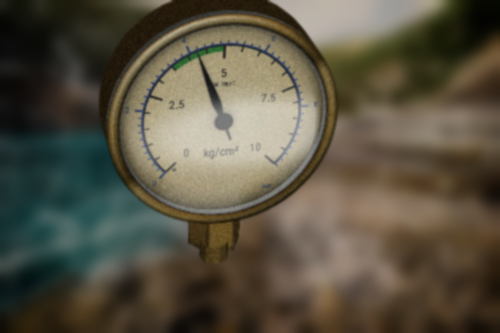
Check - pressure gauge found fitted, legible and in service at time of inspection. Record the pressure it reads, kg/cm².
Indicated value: 4.25 kg/cm²
